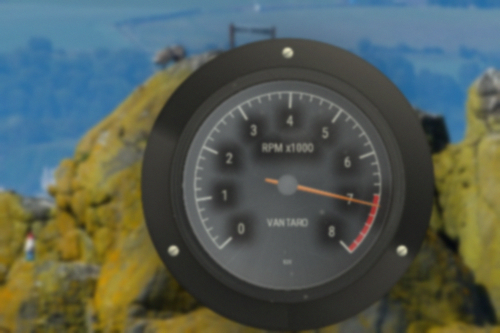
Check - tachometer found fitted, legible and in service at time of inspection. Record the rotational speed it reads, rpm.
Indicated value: 7000 rpm
